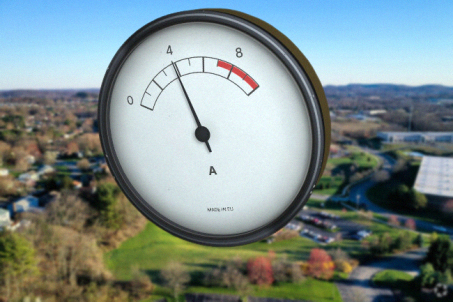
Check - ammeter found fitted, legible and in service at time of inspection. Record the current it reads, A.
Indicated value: 4 A
